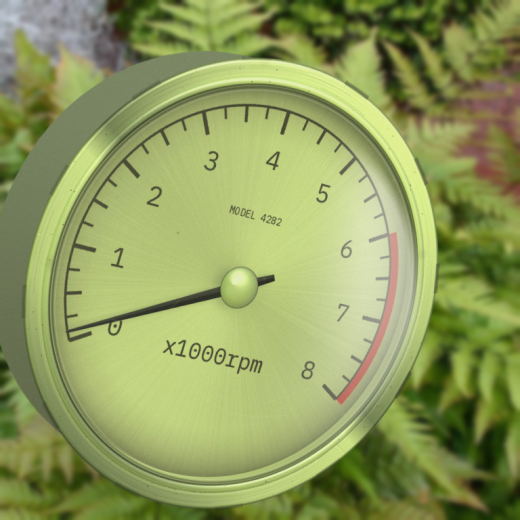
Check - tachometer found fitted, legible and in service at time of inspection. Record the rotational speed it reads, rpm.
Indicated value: 125 rpm
